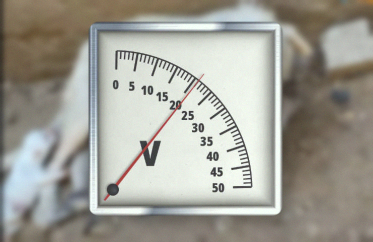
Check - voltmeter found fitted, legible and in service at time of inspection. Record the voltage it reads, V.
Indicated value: 21 V
